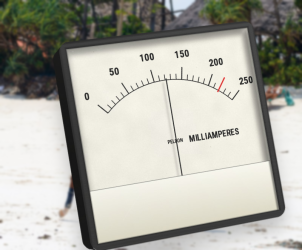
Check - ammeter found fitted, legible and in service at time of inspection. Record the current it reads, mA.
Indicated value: 120 mA
